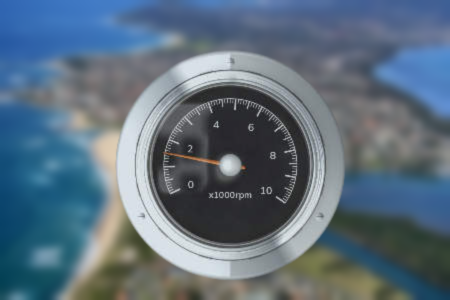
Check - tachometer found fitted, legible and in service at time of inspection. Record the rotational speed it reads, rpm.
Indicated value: 1500 rpm
